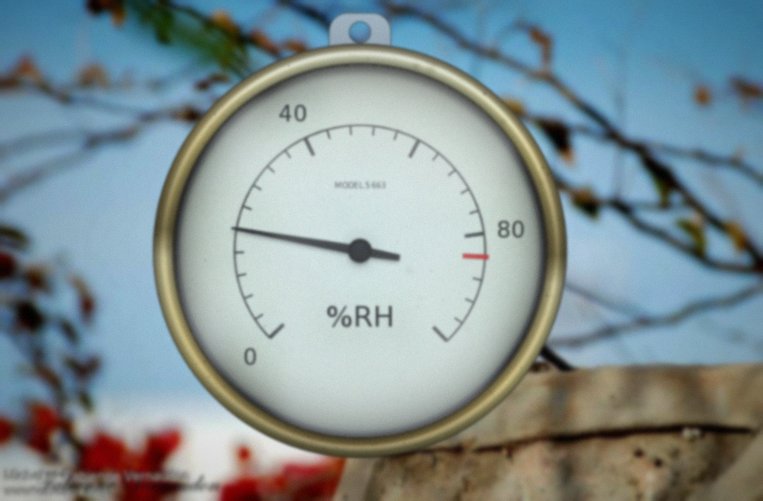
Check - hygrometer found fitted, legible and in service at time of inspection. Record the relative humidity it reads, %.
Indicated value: 20 %
